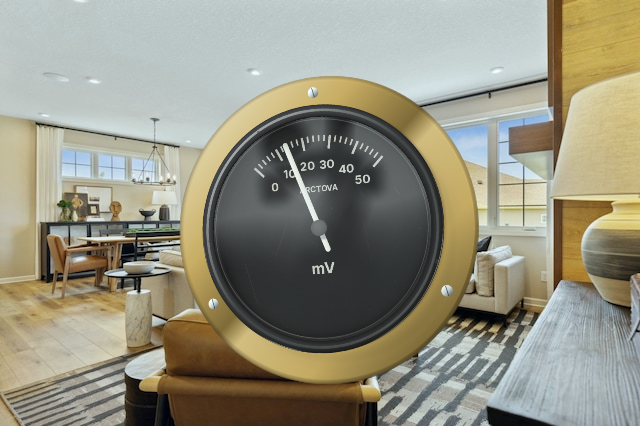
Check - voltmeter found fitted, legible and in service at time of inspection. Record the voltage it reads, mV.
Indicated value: 14 mV
